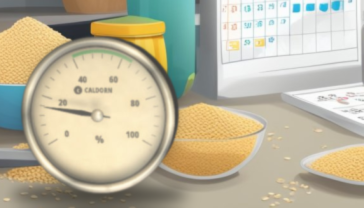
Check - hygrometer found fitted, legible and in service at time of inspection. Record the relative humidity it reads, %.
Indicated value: 16 %
